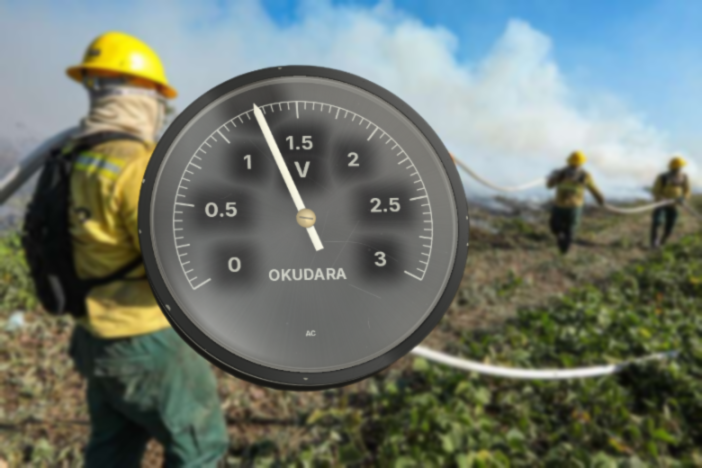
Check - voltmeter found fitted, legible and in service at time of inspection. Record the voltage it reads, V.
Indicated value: 1.25 V
